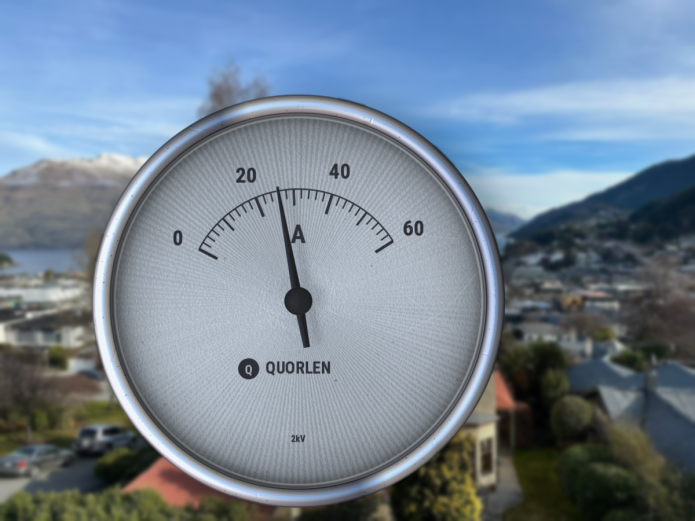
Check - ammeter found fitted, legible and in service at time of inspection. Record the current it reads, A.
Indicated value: 26 A
